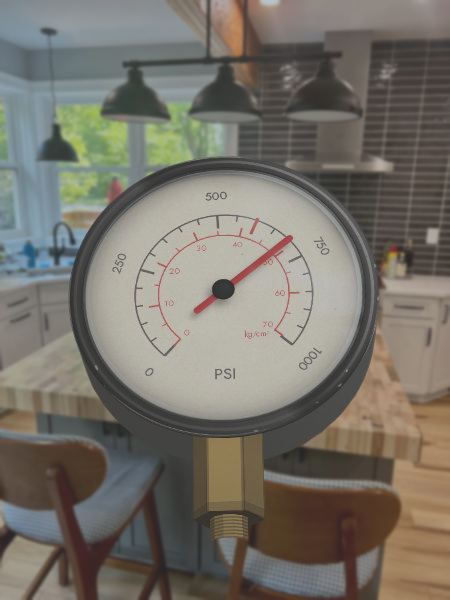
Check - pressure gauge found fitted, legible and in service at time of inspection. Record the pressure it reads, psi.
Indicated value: 700 psi
